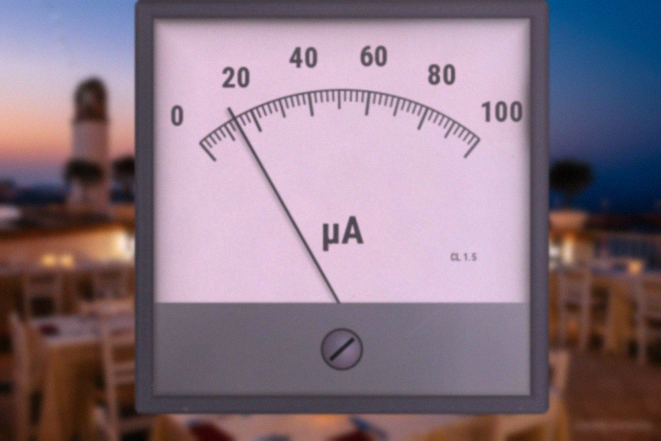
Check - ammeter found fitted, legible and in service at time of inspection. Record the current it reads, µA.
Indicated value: 14 µA
